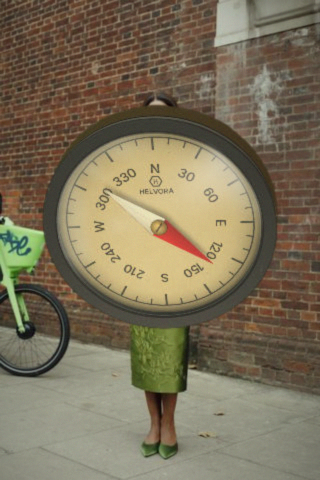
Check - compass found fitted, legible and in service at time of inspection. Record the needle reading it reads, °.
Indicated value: 130 °
